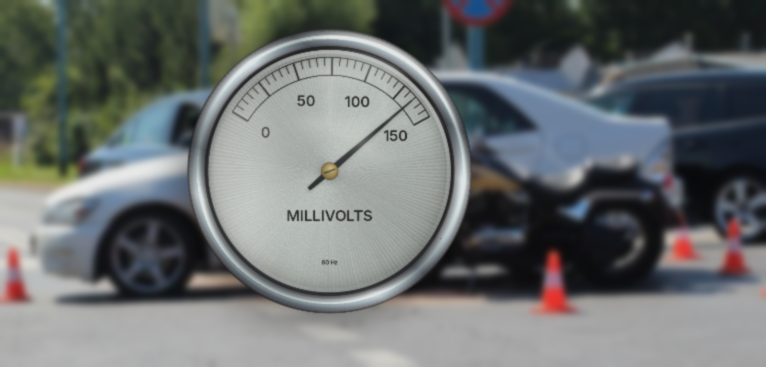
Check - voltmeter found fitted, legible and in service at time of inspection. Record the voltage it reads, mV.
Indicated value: 135 mV
